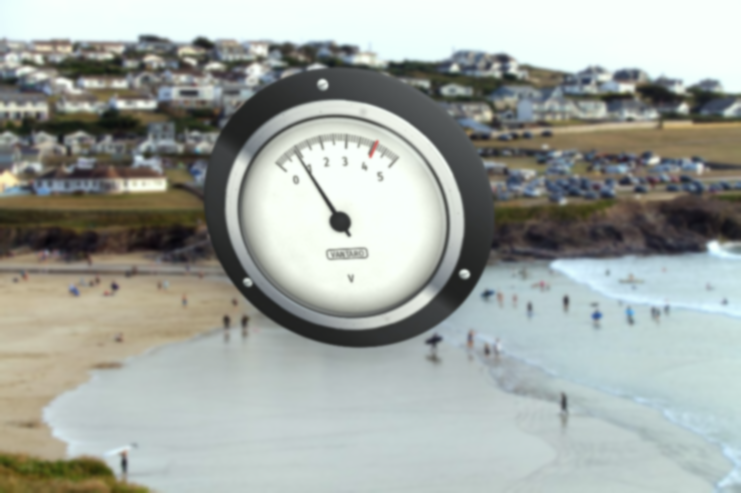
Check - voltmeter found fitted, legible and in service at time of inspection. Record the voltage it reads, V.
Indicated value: 1 V
